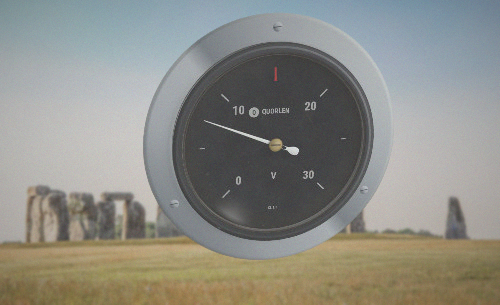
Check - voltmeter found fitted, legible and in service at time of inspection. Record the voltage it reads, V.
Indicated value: 7.5 V
